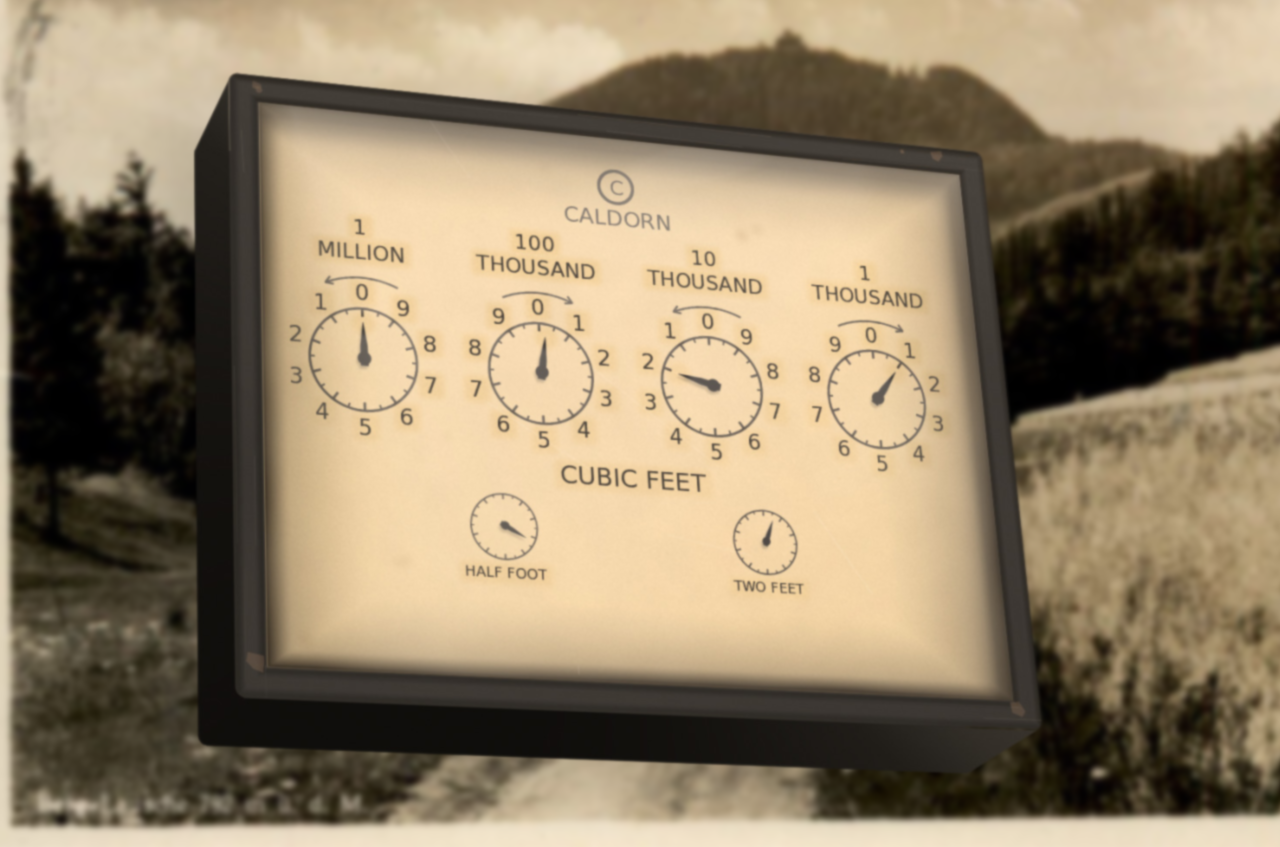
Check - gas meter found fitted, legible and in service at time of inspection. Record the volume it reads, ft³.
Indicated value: 2100 ft³
